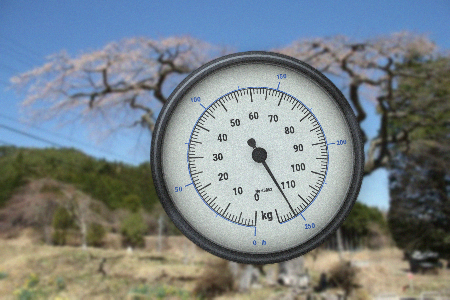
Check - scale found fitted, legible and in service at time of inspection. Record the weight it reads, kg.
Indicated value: 115 kg
